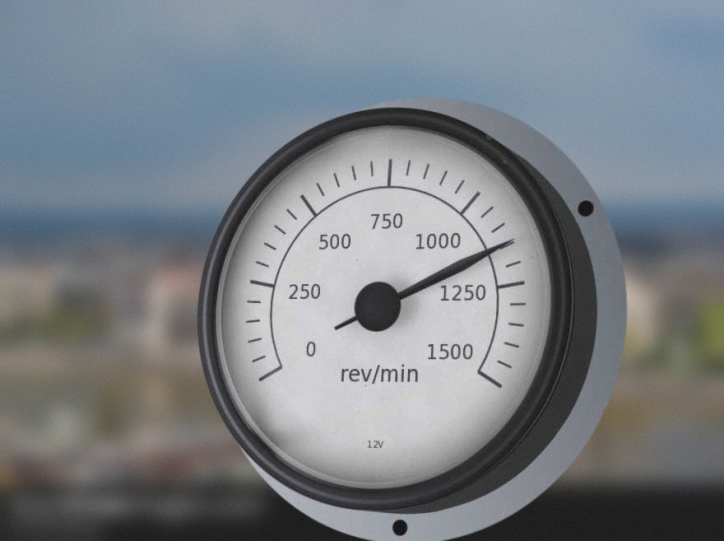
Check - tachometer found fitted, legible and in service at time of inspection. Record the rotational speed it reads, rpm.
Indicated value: 1150 rpm
